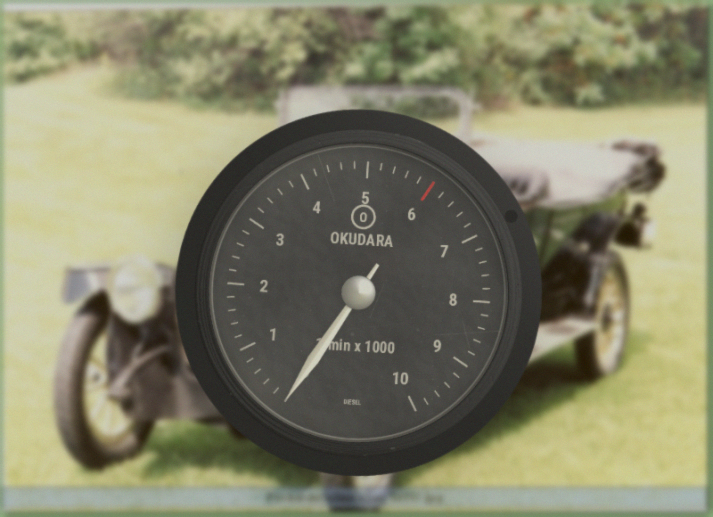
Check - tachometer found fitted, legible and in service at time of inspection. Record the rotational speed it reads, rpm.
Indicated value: 0 rpm
